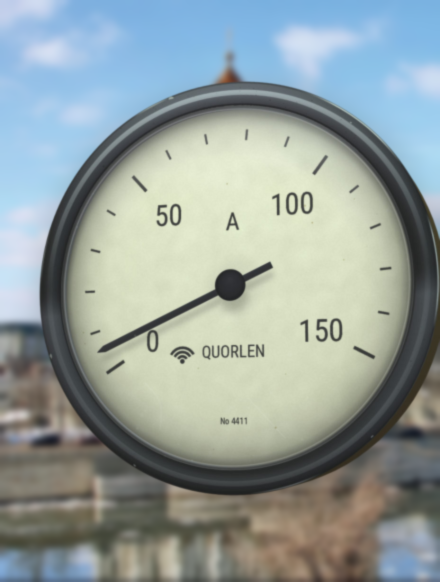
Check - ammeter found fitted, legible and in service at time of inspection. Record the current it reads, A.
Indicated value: 5 A
